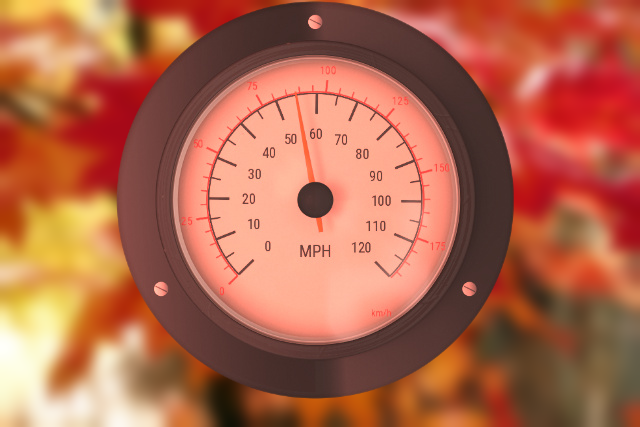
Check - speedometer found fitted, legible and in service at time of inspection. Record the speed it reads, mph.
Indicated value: 55 mph
